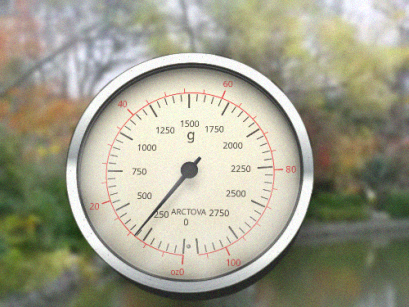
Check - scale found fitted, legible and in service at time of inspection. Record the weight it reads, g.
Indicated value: 300 g
